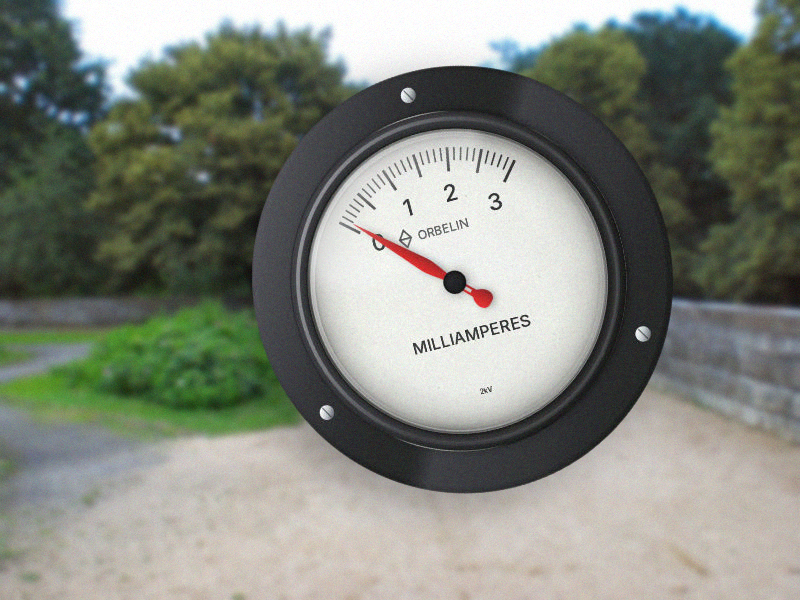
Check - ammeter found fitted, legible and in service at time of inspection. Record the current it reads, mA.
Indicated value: 0.1 mA
